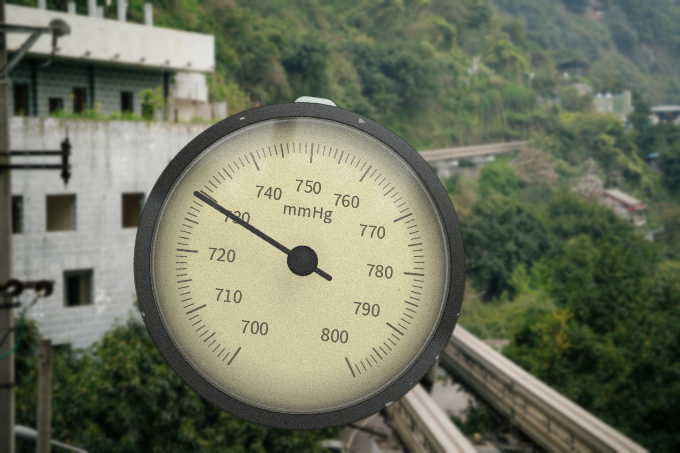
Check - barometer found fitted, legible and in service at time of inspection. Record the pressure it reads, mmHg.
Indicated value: 729 mmHg
